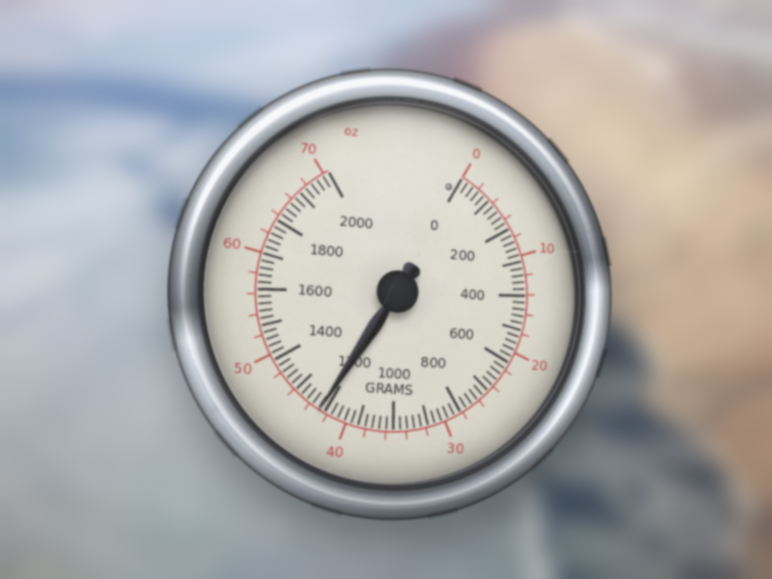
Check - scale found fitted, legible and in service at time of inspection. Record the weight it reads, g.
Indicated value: 1220 g
